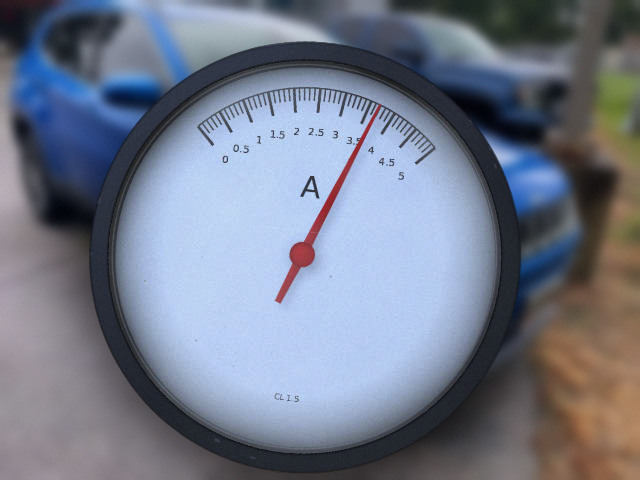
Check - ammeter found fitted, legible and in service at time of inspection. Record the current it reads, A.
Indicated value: 3.7 A
